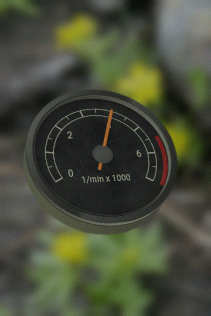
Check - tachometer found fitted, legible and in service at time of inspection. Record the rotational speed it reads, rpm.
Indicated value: 4000 rpm
